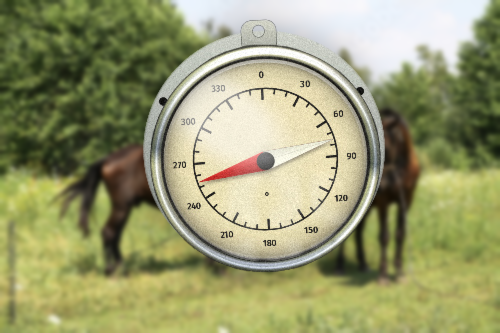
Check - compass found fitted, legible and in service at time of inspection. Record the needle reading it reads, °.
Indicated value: 255 °
